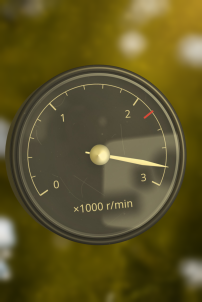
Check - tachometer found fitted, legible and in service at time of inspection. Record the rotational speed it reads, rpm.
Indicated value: 2800 rpm
